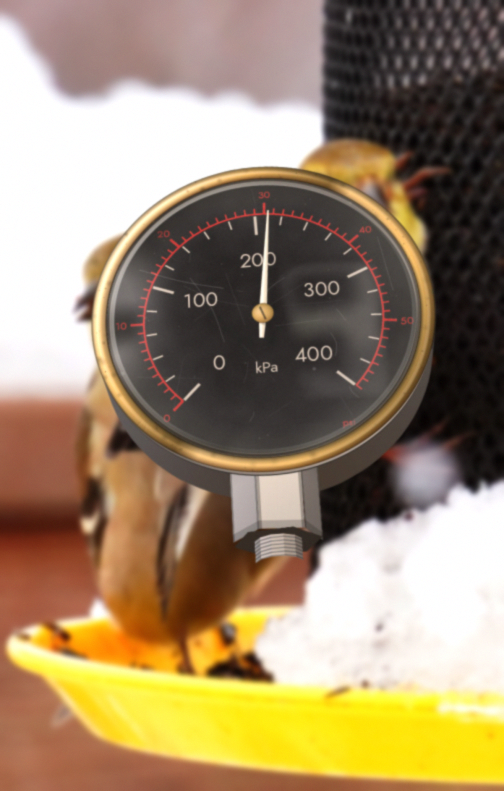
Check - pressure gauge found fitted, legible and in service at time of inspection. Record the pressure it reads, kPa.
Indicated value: 210 kPa
